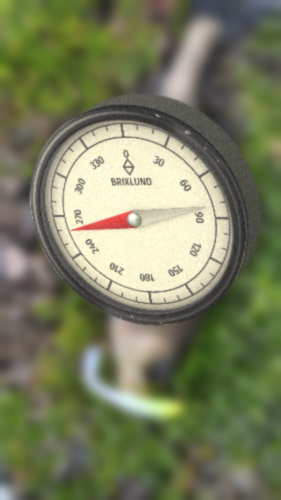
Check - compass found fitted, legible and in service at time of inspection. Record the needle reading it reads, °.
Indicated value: 260 °
